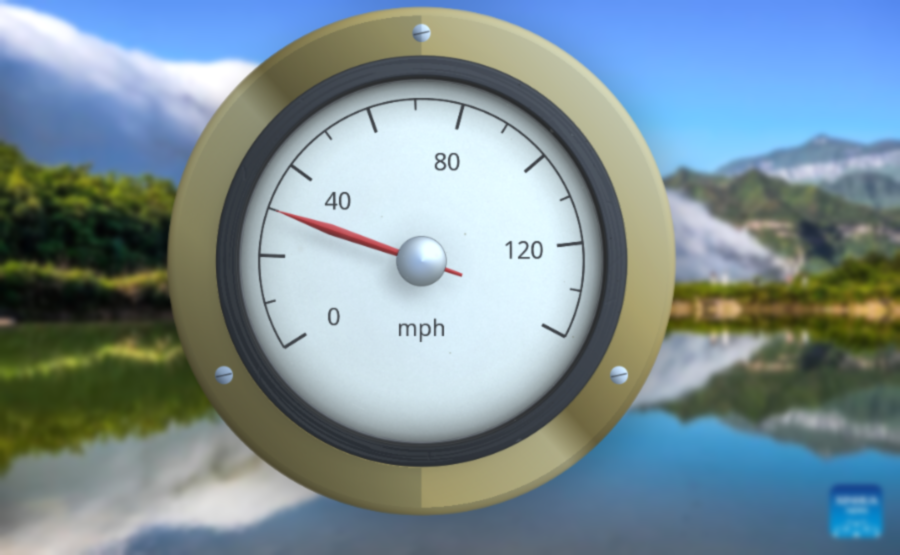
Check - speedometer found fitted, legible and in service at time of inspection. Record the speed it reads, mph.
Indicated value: 30 mph
